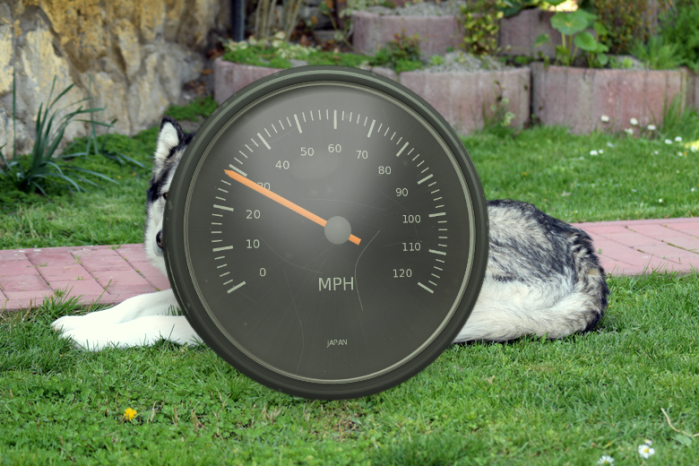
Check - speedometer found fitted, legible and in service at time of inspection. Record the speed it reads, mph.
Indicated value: 28 mph
